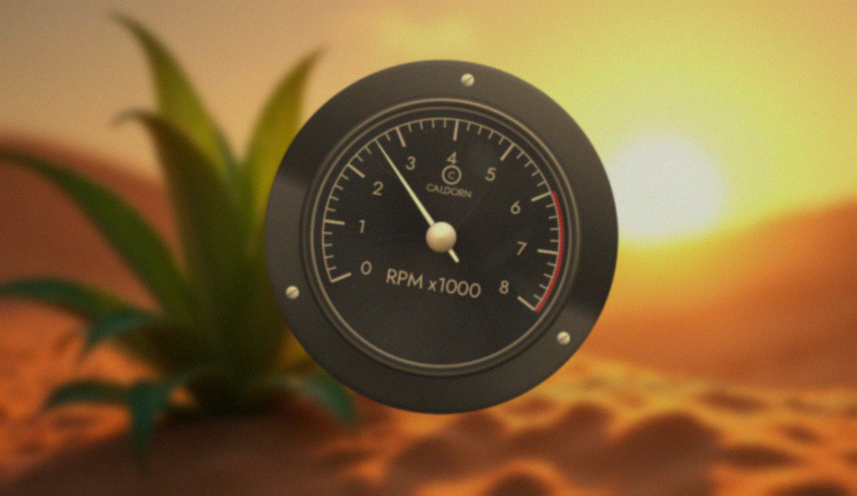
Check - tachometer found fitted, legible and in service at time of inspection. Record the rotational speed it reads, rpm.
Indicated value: 2600 rpm
